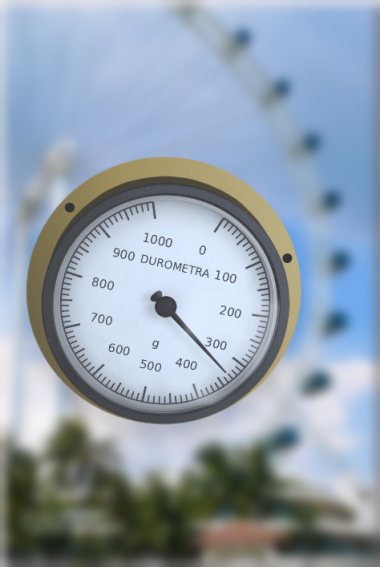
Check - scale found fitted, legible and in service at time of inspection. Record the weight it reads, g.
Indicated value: 330 g
